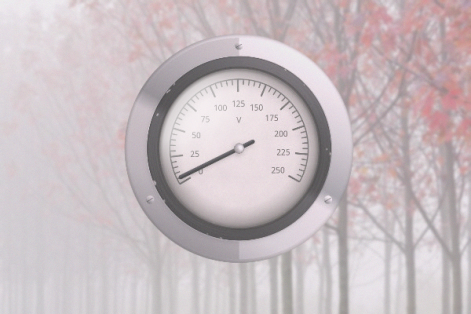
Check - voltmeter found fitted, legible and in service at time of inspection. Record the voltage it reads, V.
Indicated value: 5 V
